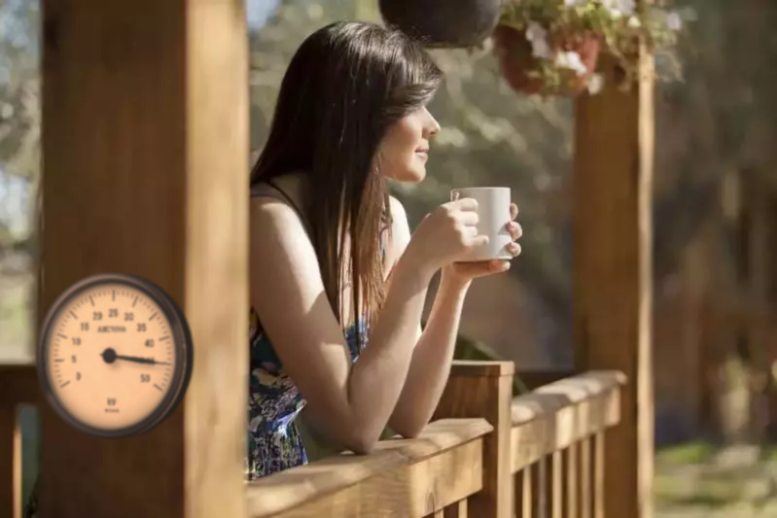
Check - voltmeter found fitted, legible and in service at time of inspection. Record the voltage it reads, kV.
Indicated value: 45 kV
